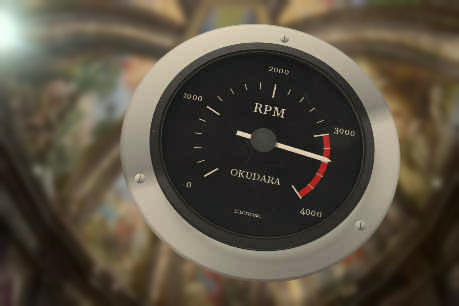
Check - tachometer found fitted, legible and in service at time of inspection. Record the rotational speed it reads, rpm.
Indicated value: 3400 rpm
